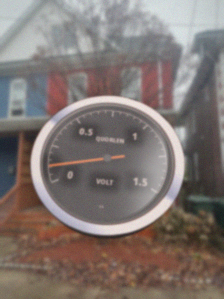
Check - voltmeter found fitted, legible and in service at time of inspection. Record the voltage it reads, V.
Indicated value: 0.1 V
